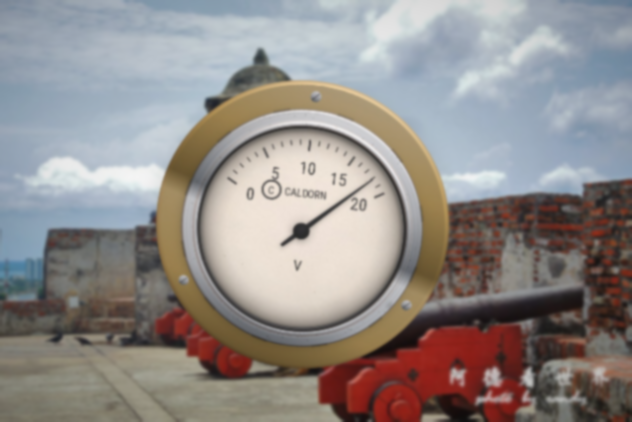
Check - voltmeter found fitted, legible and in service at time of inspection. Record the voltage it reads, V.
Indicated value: 18 V
